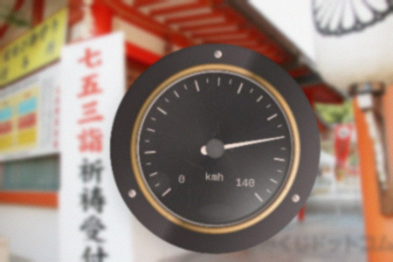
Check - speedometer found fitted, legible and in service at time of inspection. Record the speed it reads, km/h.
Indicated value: 110 km/h
